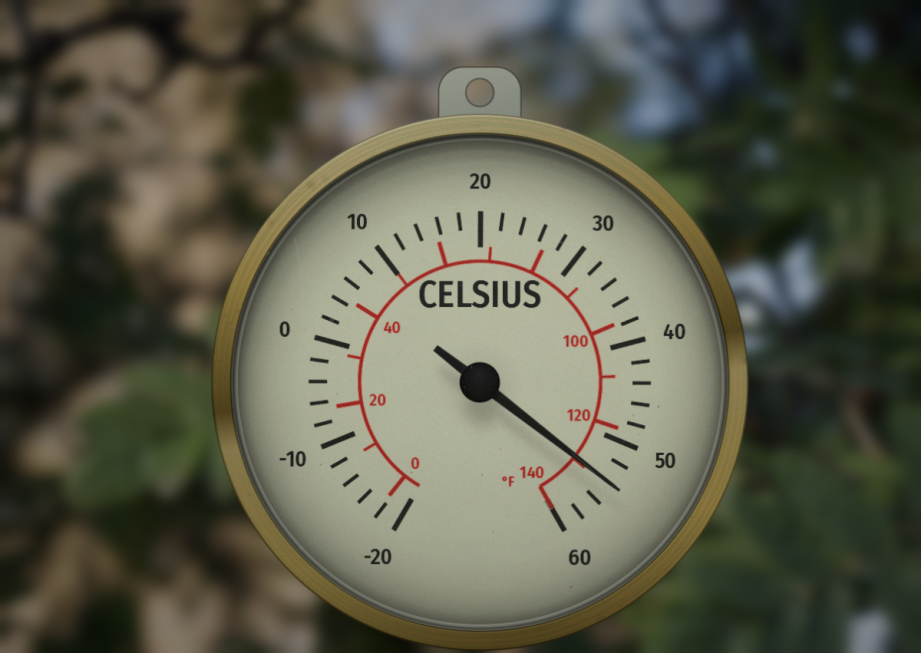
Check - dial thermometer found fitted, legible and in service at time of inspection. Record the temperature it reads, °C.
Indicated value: 54 °C
